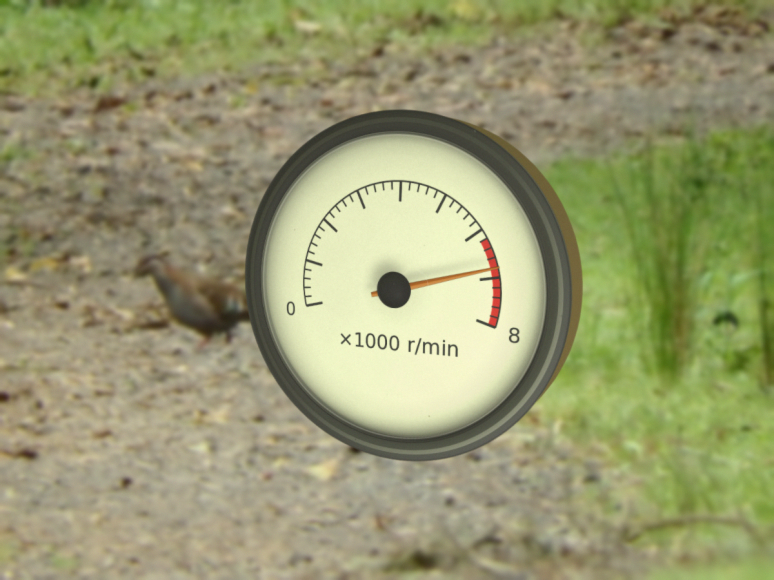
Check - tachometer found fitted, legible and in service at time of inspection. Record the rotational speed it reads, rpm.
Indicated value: 6800 rpm
